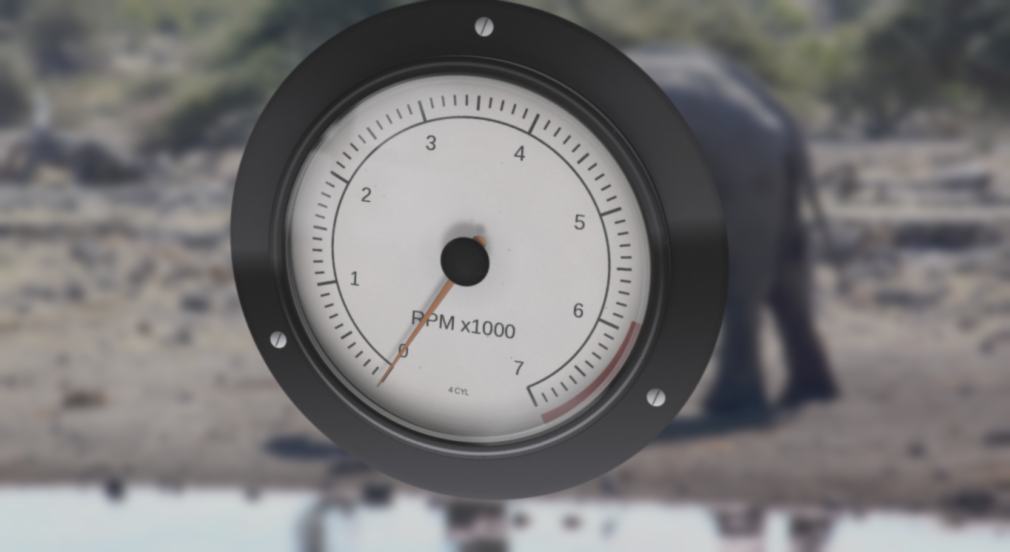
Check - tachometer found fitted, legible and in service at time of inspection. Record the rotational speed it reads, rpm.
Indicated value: 0 rpm
